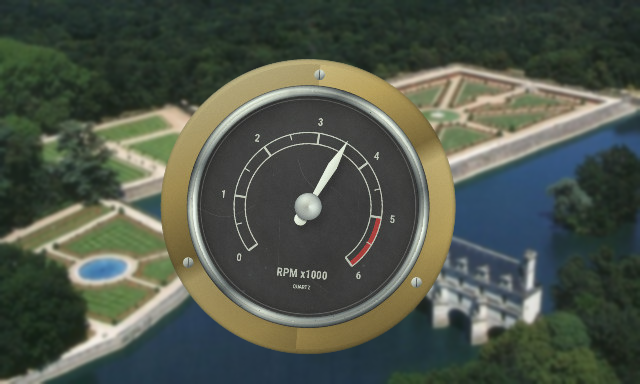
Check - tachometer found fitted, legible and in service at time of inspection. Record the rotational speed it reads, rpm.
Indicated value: 3500 rpm
